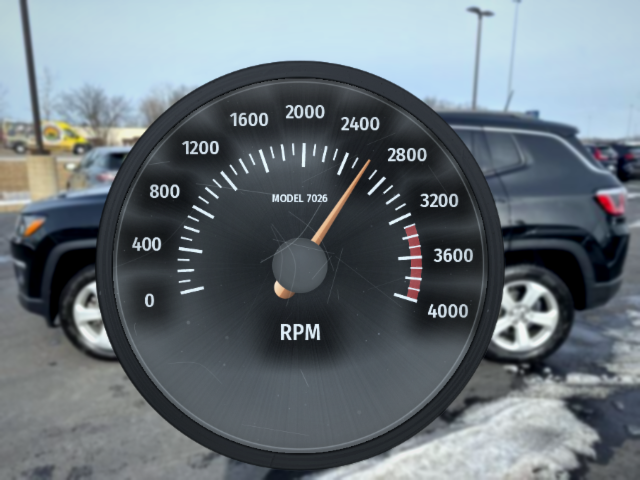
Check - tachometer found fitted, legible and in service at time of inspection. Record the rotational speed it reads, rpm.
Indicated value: 2600 rpm
